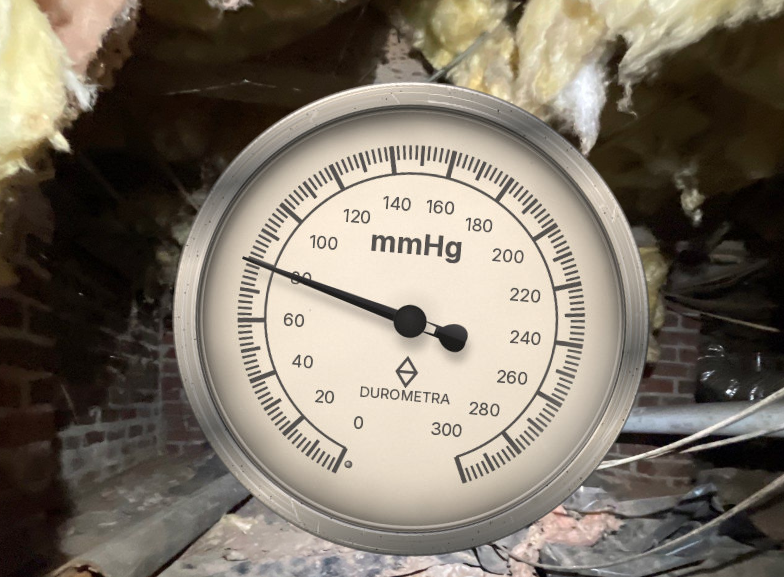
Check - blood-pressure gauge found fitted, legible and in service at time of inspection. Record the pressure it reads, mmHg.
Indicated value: 80 mmHg
